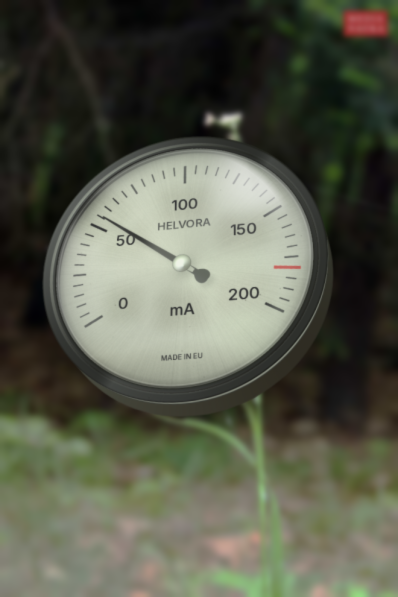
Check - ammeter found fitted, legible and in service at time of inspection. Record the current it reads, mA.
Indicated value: 55 mA
